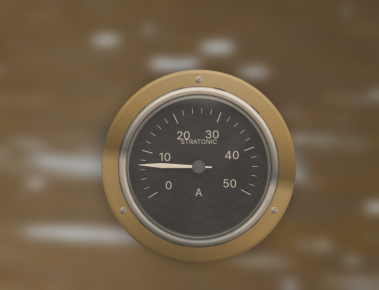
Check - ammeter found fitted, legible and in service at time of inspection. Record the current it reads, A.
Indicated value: 7 A
